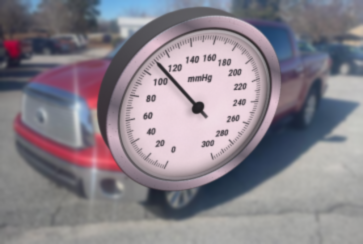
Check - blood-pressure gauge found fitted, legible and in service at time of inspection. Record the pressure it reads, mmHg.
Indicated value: 110 mmHg
